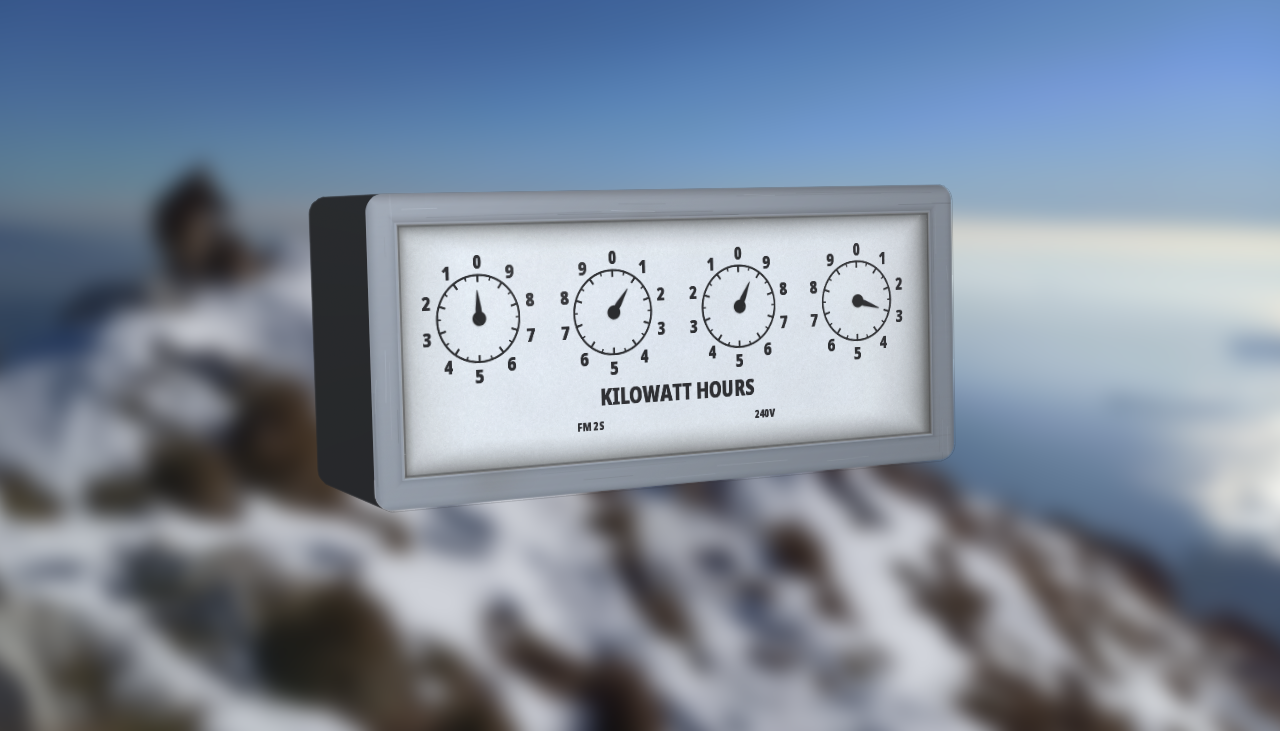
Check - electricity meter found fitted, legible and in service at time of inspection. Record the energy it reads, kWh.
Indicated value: 93 kWh
